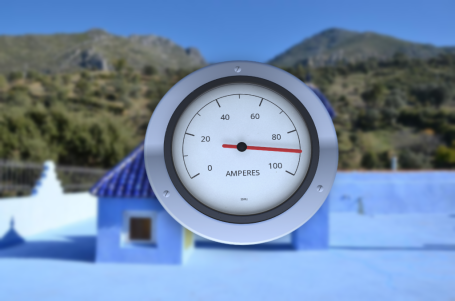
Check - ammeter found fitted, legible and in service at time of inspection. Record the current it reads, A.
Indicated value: 90 A
